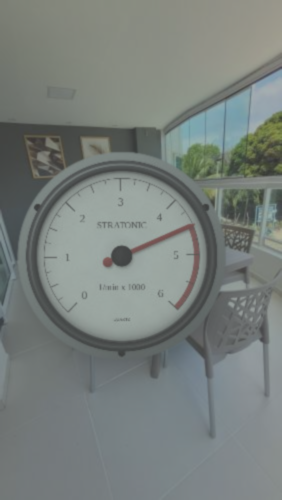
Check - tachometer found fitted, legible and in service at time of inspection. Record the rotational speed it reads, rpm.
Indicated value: 4500 rpm
